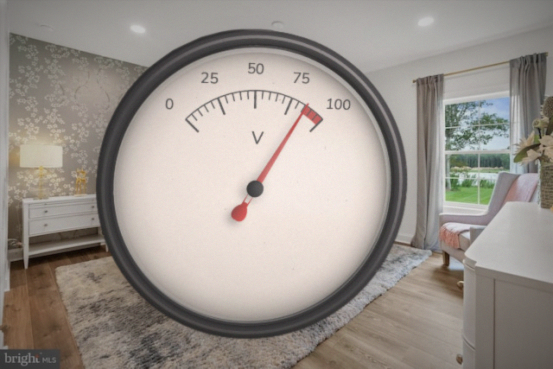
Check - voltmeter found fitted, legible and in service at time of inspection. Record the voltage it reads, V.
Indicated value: 85 V
